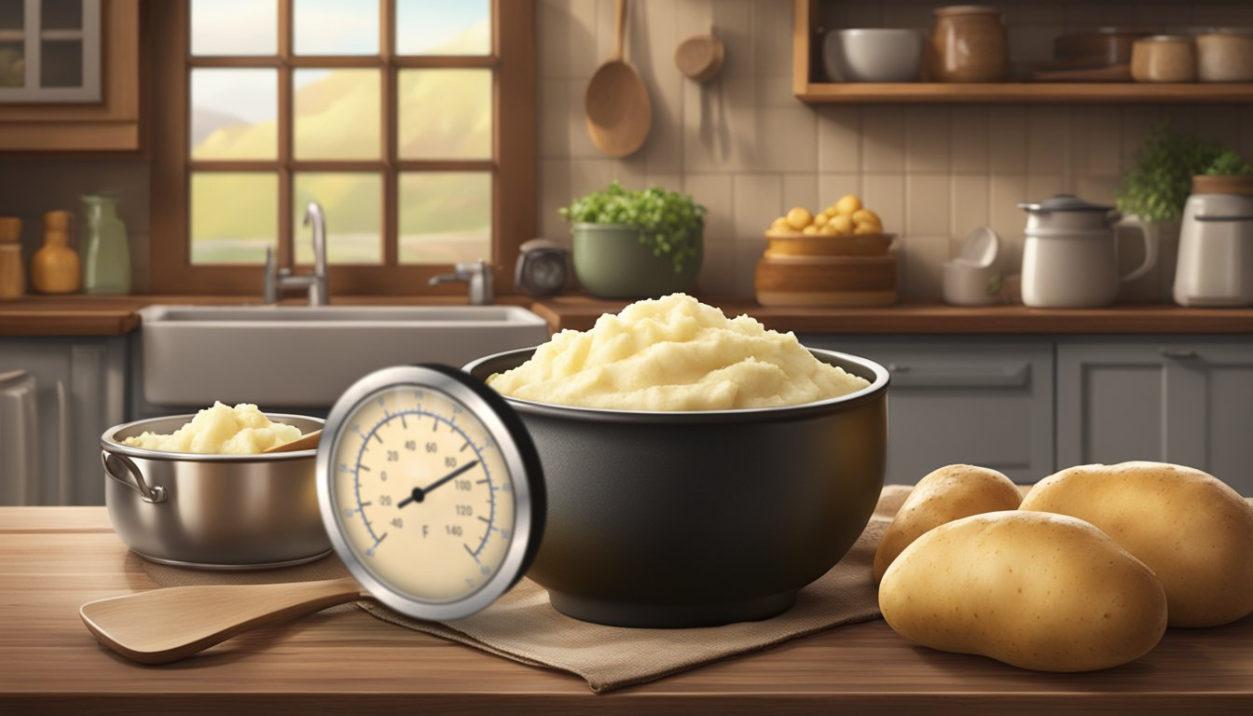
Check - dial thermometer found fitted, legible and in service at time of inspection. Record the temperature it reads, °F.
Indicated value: 90 °F
